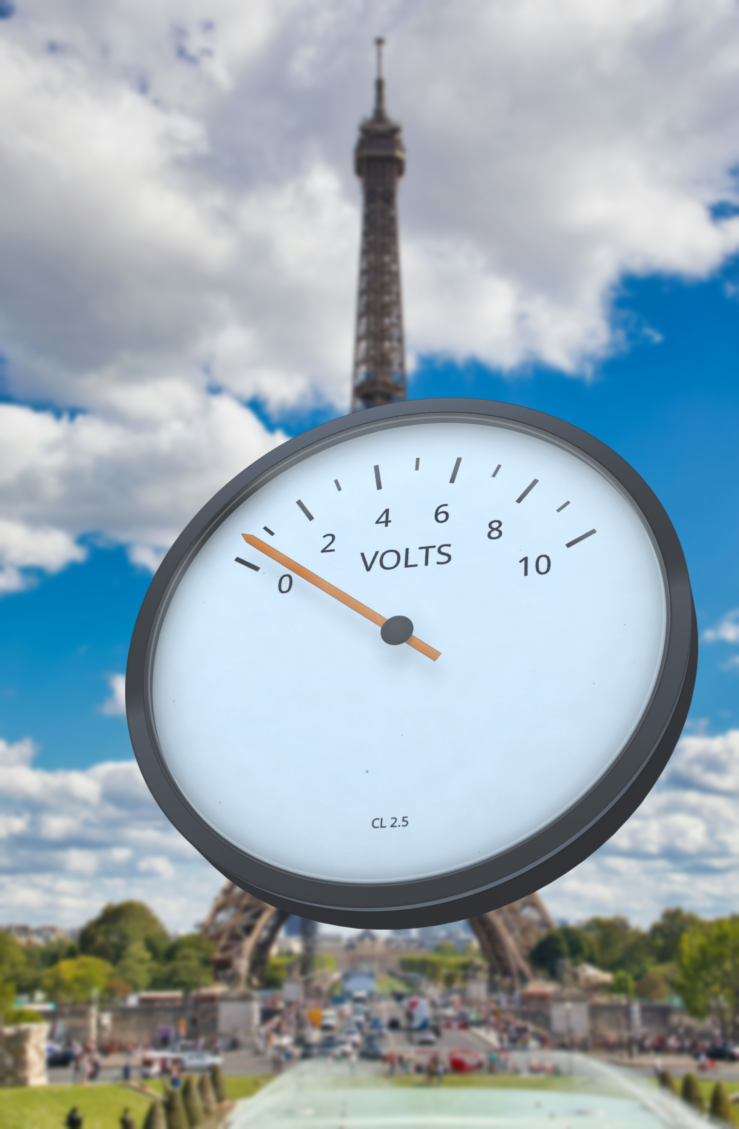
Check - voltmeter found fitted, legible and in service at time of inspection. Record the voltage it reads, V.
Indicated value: 0.5 V
